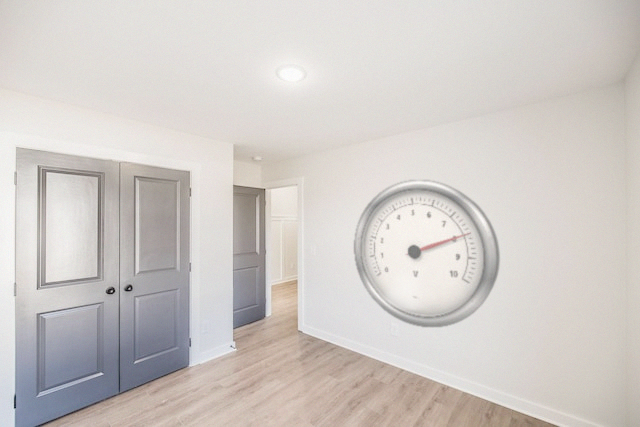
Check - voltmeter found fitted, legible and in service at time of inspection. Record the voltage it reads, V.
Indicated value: 8 V
